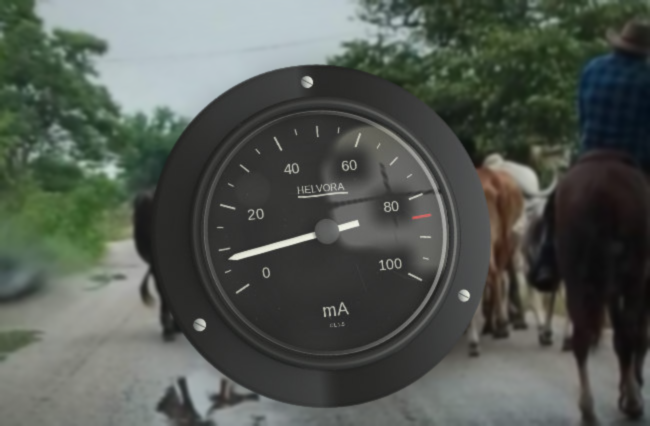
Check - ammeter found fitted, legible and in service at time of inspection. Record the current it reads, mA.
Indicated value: 7.5 mA
